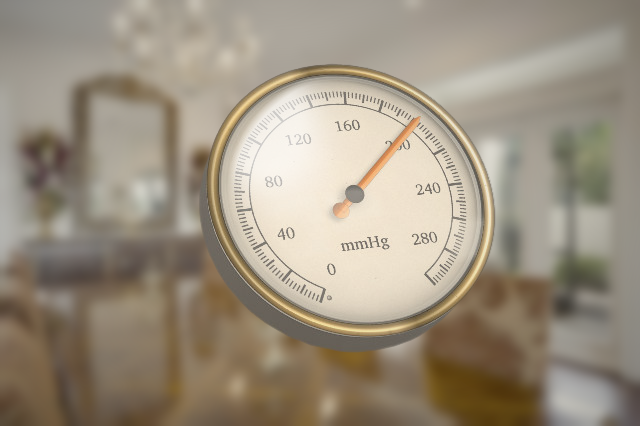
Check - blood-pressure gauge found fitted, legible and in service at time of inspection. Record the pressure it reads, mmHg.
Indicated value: 200 mmHg
